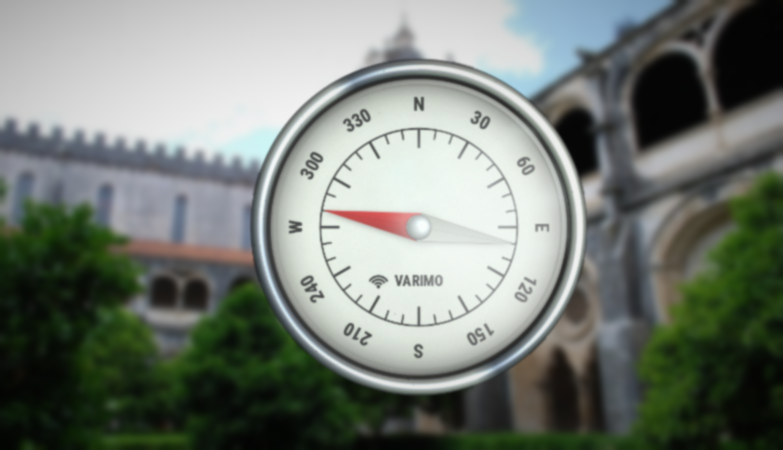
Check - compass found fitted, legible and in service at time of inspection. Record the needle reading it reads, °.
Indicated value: 280 °
